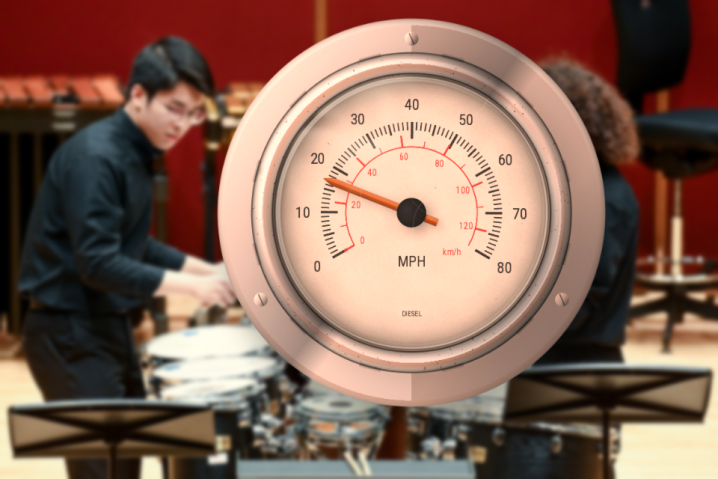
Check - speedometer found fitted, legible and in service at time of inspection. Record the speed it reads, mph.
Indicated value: 17 mph
